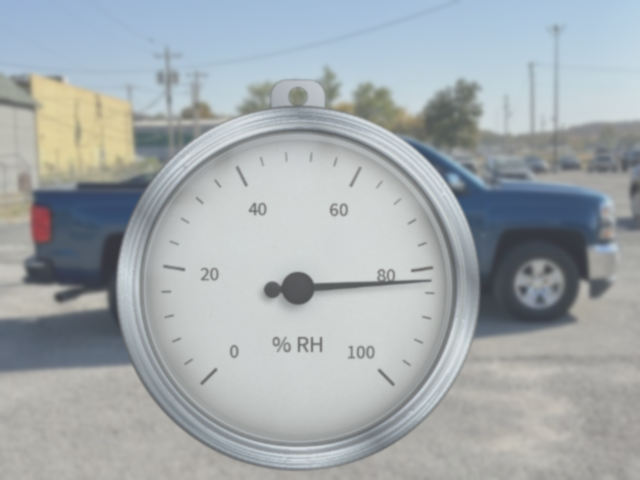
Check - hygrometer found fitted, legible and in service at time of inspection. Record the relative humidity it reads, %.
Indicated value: 82 %
